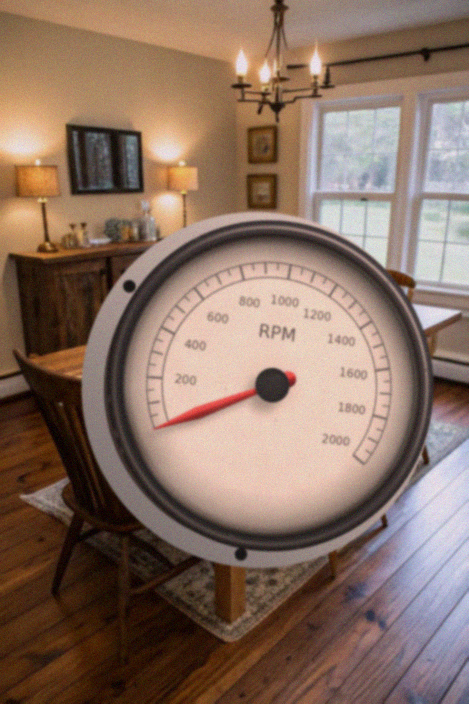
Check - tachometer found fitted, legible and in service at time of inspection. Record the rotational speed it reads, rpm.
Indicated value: 0 rpm
